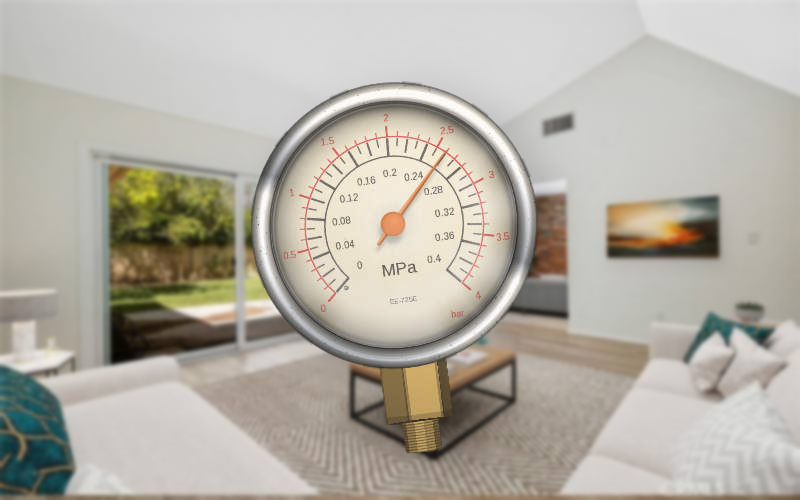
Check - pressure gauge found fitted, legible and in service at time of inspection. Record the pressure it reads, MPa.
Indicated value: 0.26 MPa
